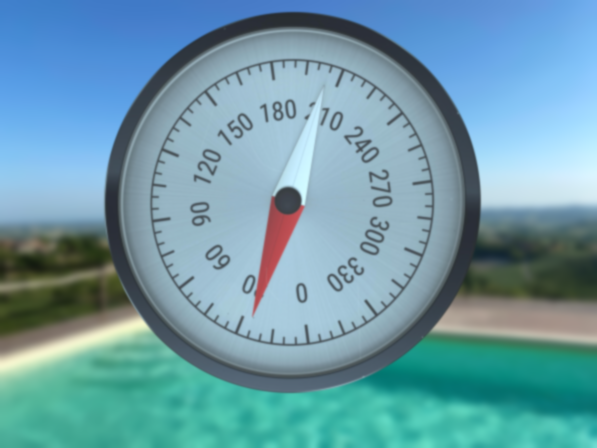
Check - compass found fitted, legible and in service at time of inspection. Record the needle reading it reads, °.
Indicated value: 25 °
